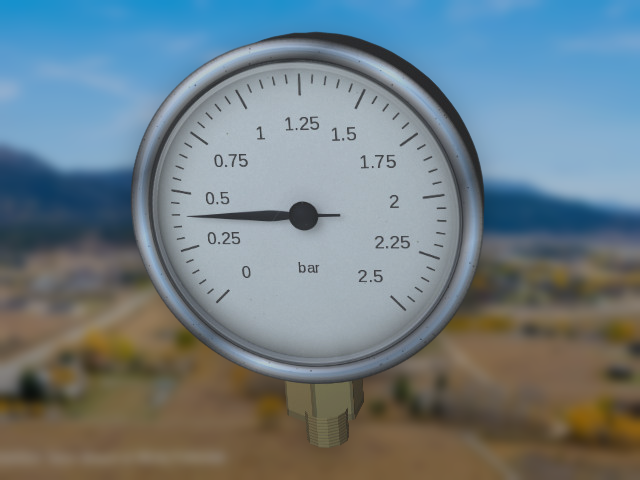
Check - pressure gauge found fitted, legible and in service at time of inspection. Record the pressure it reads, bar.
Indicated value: 0.4 bar
